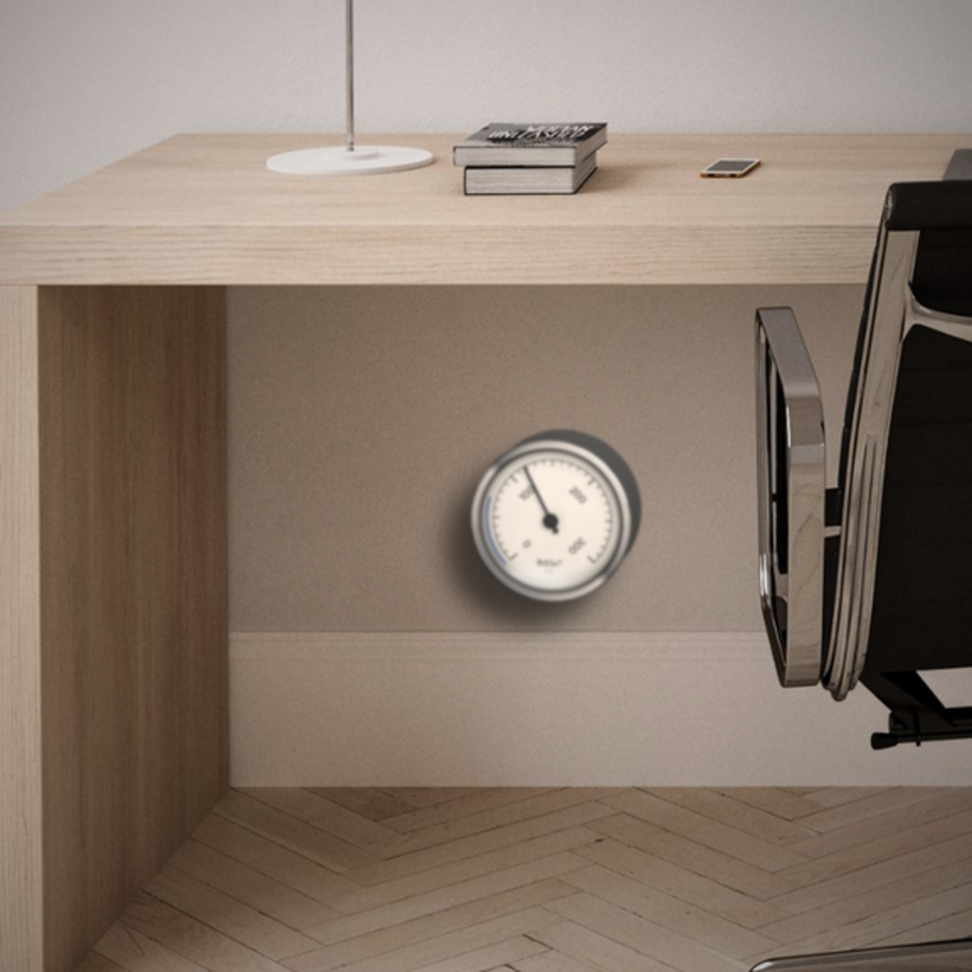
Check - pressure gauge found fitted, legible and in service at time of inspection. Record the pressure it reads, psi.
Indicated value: 120 psi
